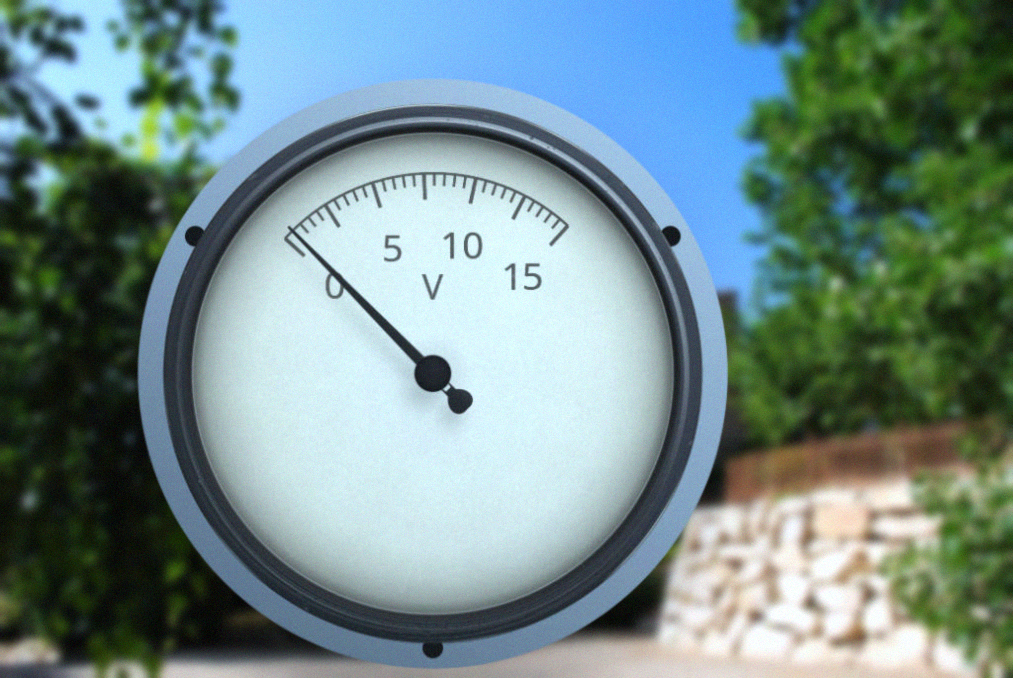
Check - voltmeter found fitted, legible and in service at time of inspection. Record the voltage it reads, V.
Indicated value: 0.5 V
